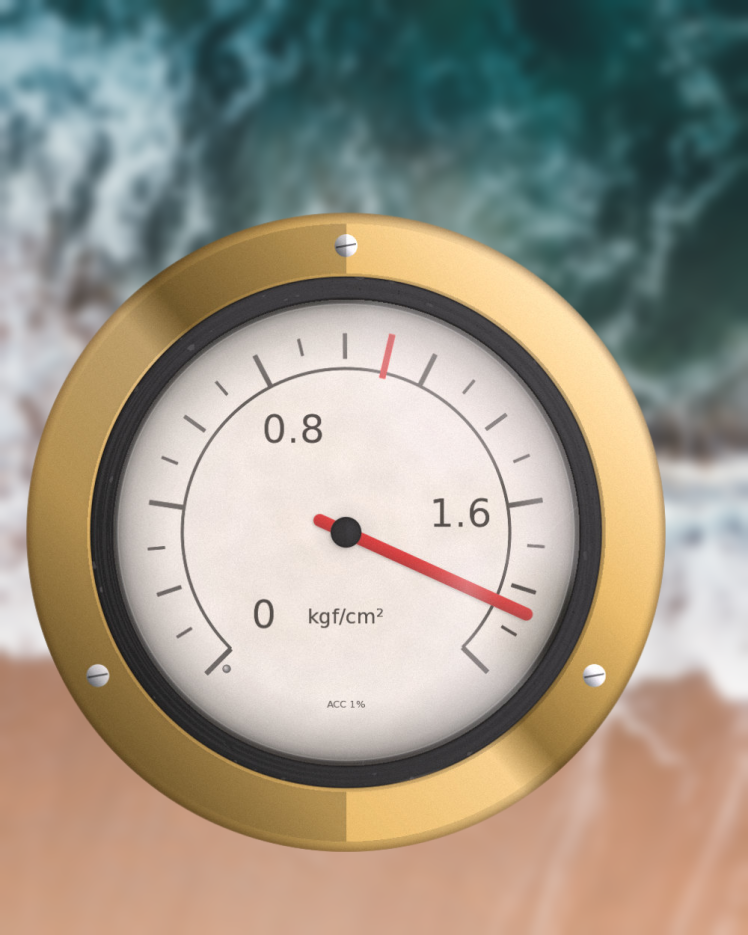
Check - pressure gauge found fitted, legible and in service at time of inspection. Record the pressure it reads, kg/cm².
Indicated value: 1.85 kg/cm²
